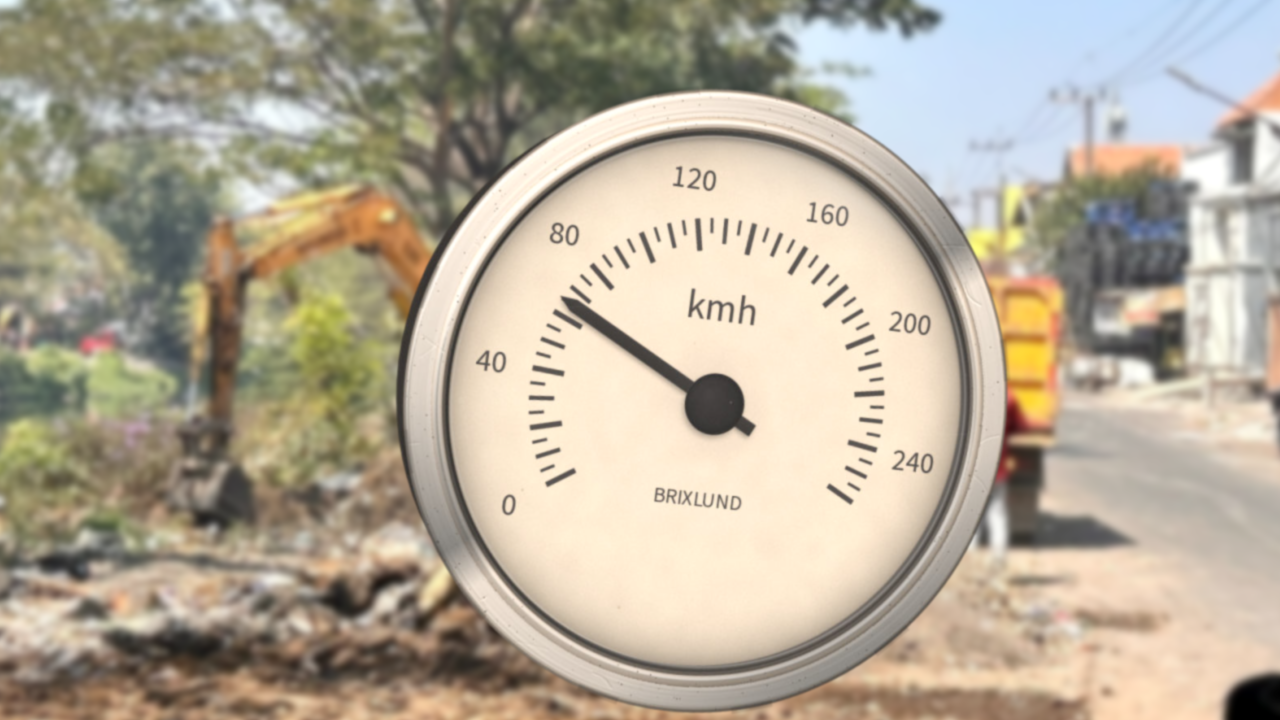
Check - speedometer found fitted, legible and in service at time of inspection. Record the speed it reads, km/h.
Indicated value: 65 km/h
